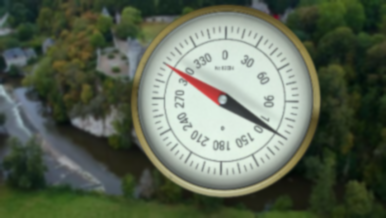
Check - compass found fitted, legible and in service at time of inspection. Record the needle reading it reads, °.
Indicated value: 300 °
